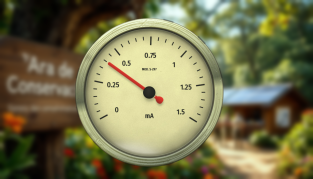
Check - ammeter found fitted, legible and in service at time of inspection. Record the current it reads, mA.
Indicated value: 0.4 mA
